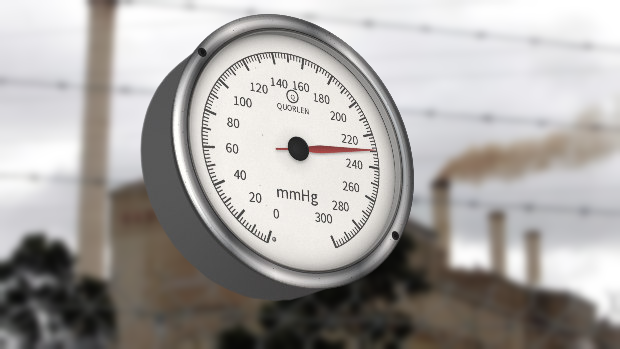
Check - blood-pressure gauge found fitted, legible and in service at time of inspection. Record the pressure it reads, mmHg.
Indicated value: 230 mmHg
